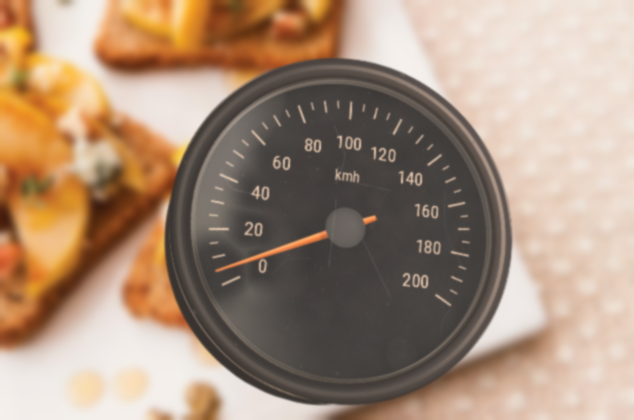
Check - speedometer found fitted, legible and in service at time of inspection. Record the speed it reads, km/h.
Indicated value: 5 km/h
